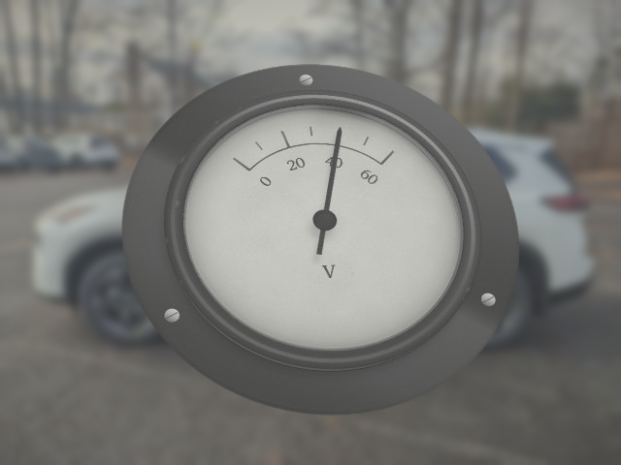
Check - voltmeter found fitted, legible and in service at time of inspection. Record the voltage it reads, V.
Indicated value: 40 V
